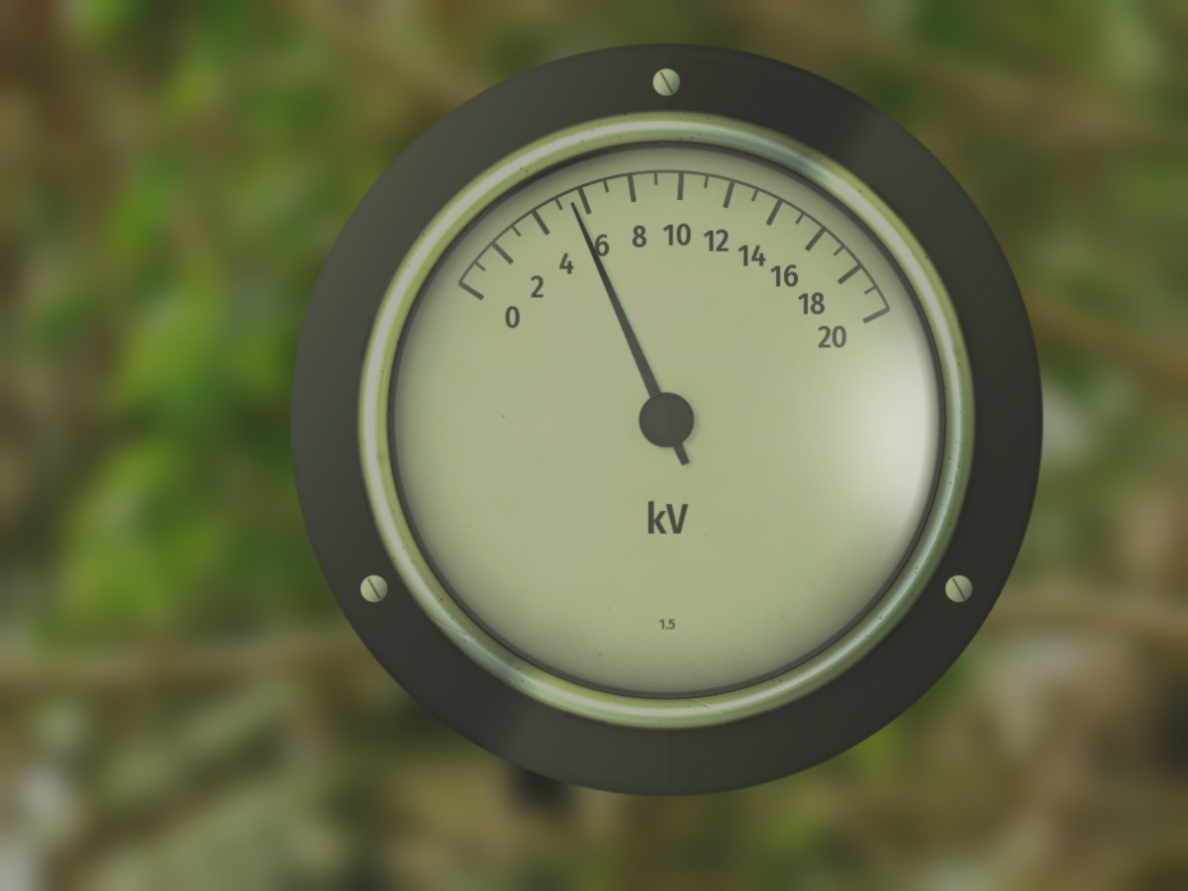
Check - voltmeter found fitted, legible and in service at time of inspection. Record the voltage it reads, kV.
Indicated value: 5.5 kV
